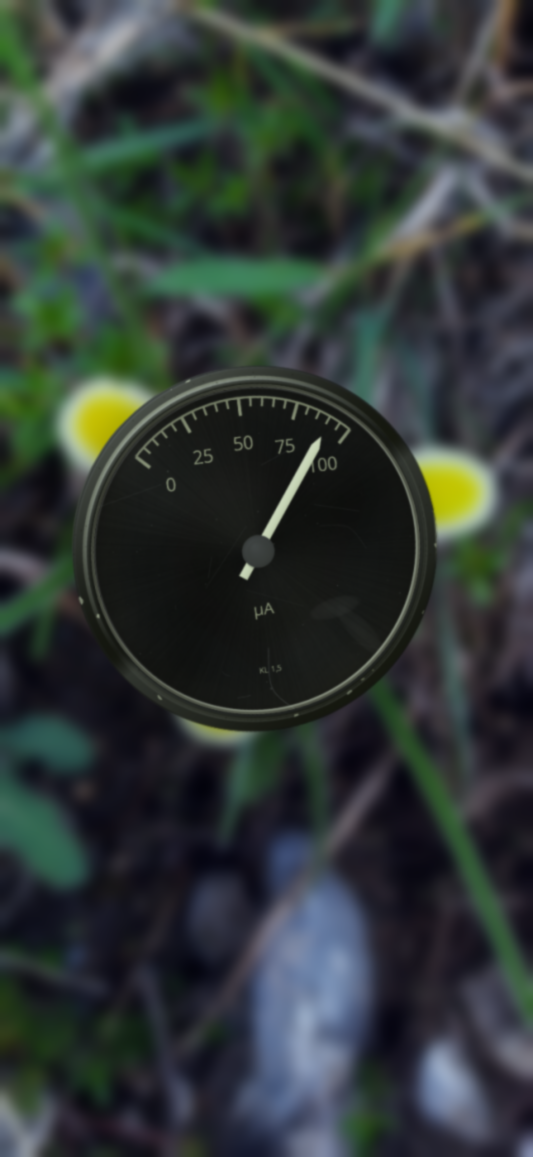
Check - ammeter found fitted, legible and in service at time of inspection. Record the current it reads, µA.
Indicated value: 90 µA
